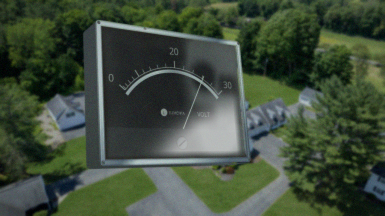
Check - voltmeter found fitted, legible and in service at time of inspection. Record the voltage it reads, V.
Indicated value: 26 V
